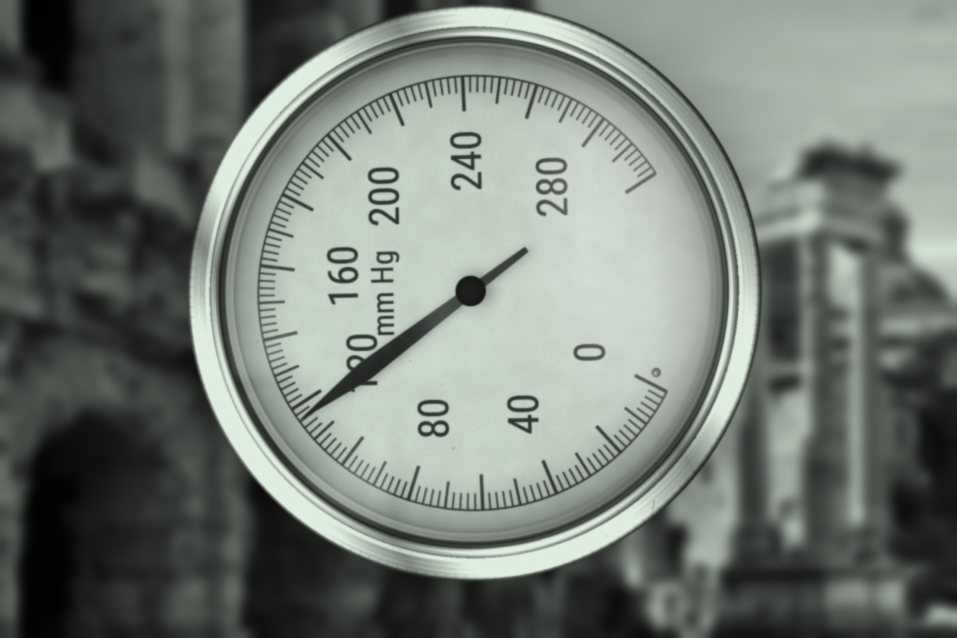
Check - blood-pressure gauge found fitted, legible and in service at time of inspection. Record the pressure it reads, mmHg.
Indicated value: 116 mmHg
